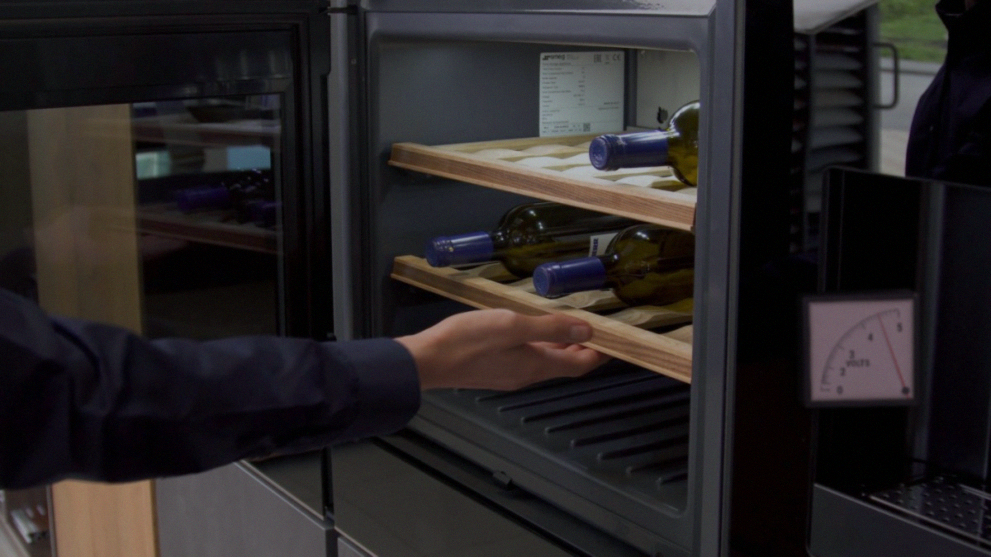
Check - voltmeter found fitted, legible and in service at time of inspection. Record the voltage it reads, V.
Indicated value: 4.5 V
